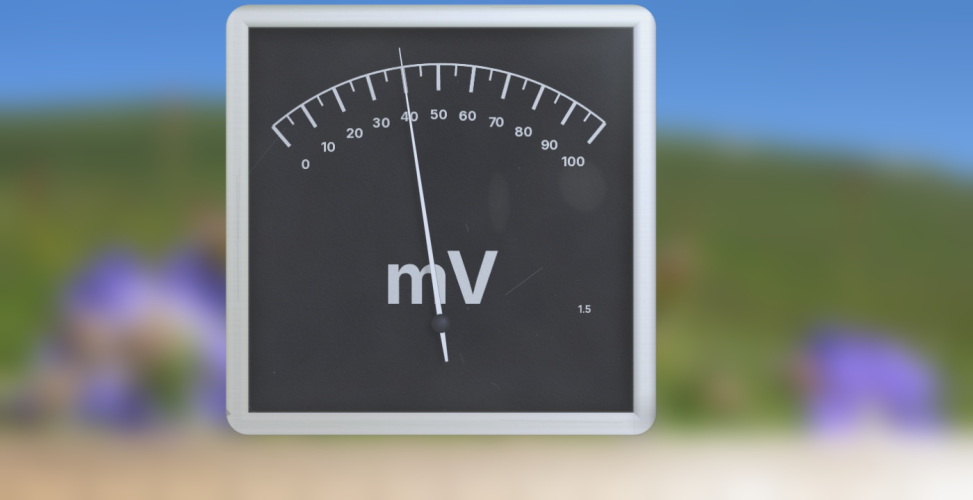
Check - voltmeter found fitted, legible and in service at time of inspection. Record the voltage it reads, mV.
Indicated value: 40 mV
